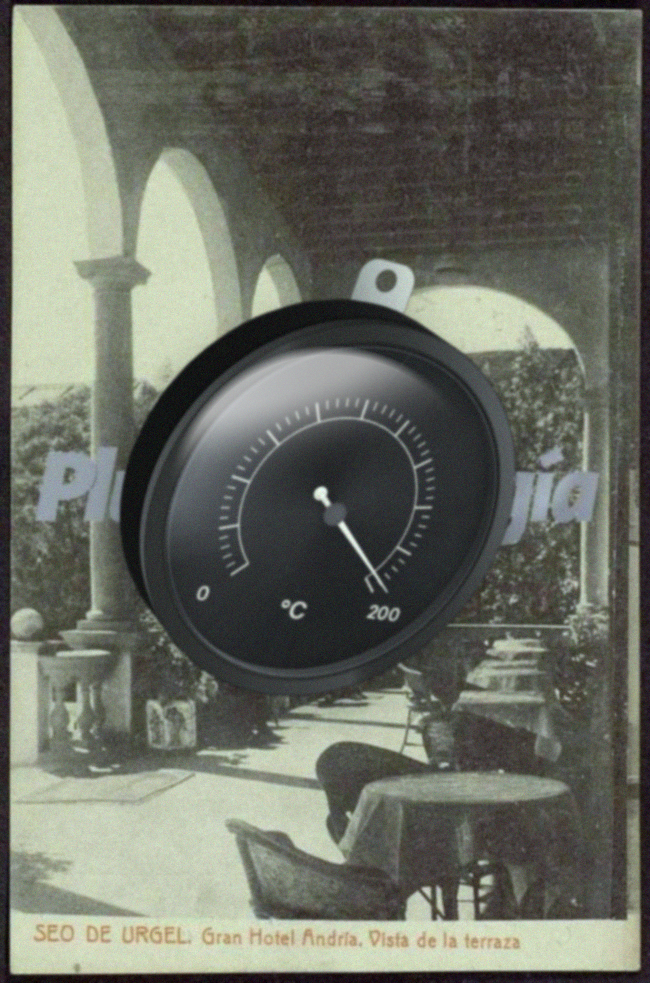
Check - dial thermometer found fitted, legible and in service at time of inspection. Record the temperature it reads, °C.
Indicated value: 196 °C
